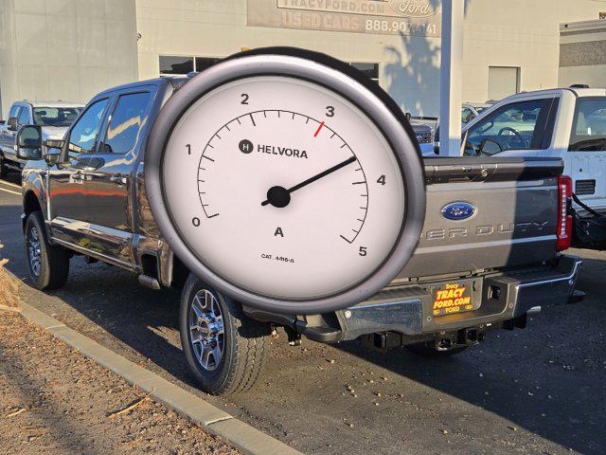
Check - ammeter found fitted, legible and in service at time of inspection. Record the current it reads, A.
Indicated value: 3.6 A
